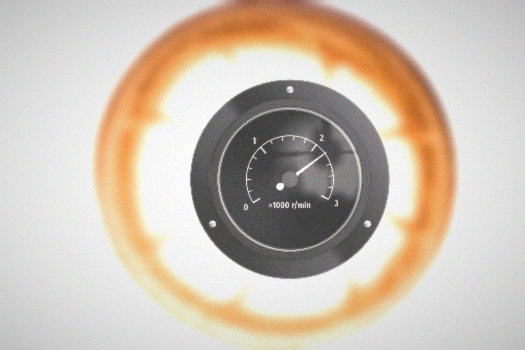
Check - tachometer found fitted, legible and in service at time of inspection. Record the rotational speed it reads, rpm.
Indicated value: 2200 rpm
